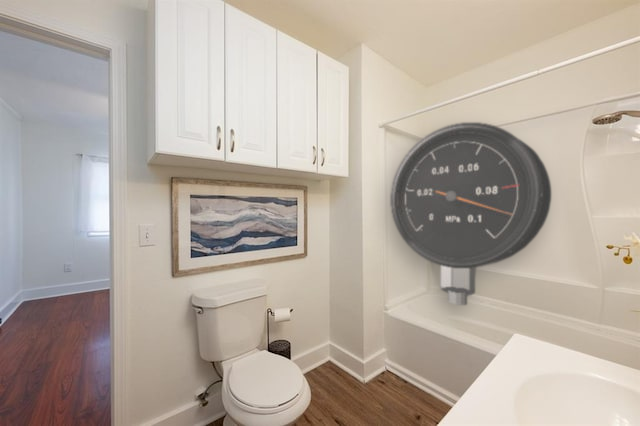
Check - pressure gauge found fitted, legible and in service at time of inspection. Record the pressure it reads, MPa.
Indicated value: 0.09 MPa
